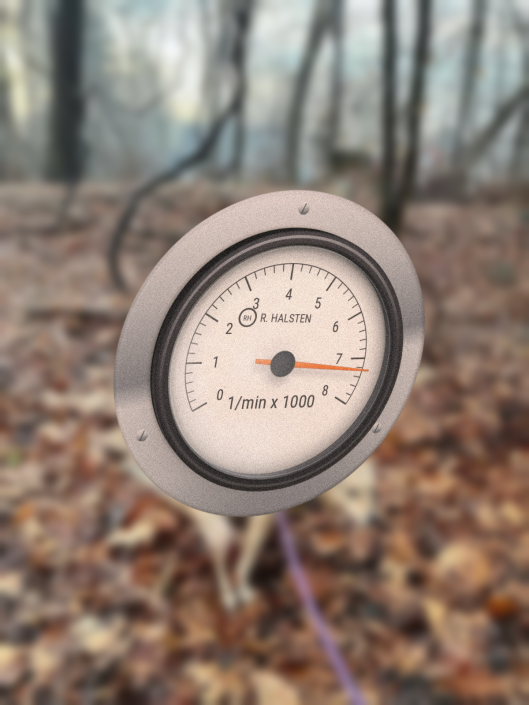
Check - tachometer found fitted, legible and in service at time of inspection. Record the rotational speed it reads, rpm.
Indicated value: 7200 rpm
